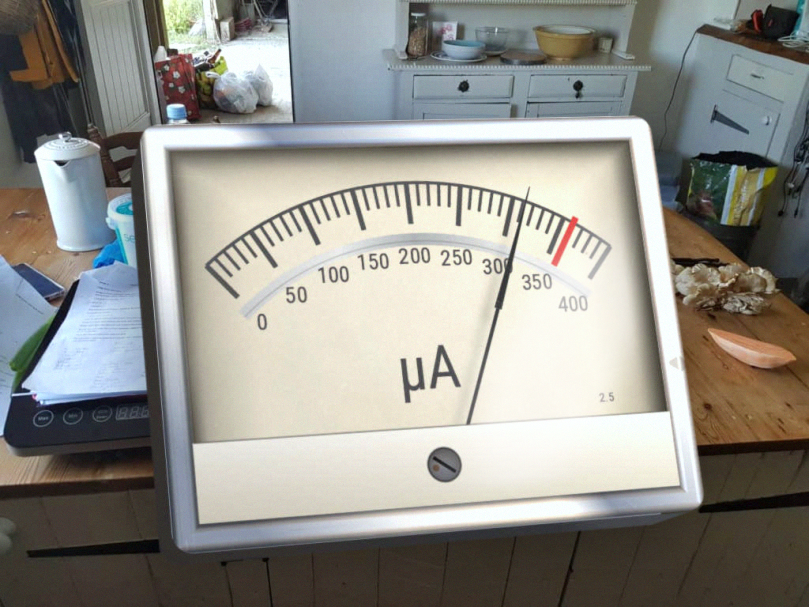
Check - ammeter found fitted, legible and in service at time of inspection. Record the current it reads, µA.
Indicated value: 310 µA
